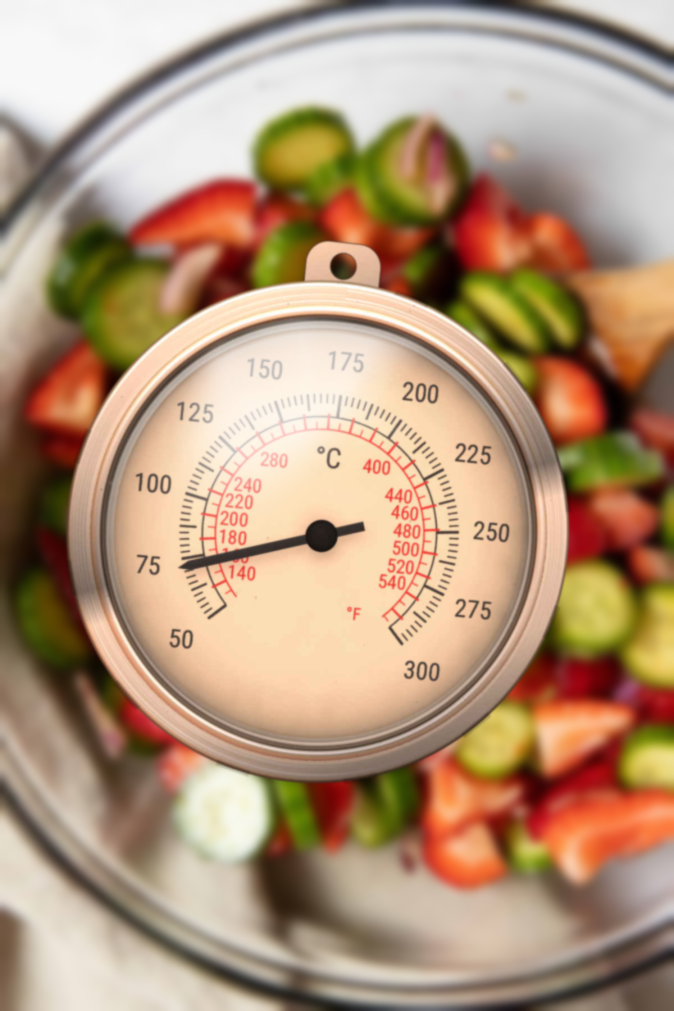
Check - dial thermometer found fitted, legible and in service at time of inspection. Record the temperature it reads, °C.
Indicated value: 72.5 °C
